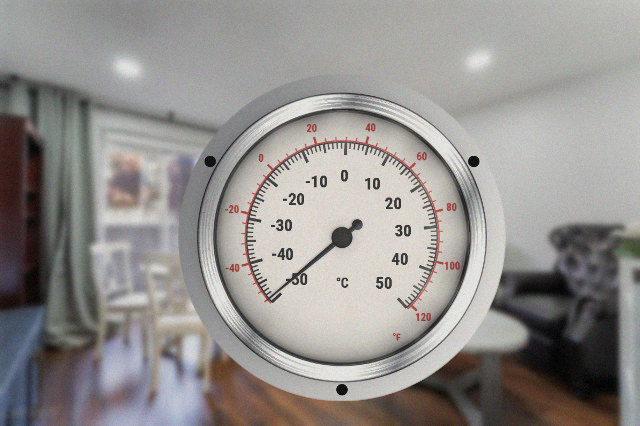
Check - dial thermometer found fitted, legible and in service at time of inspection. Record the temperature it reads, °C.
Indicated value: -49 °C
